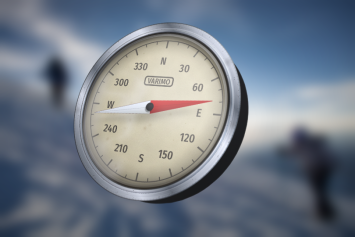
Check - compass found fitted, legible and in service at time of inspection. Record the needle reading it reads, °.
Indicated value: 80 °
